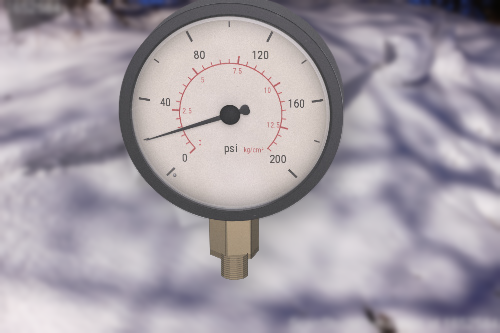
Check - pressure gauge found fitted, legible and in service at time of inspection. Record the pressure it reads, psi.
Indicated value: 20 psi
